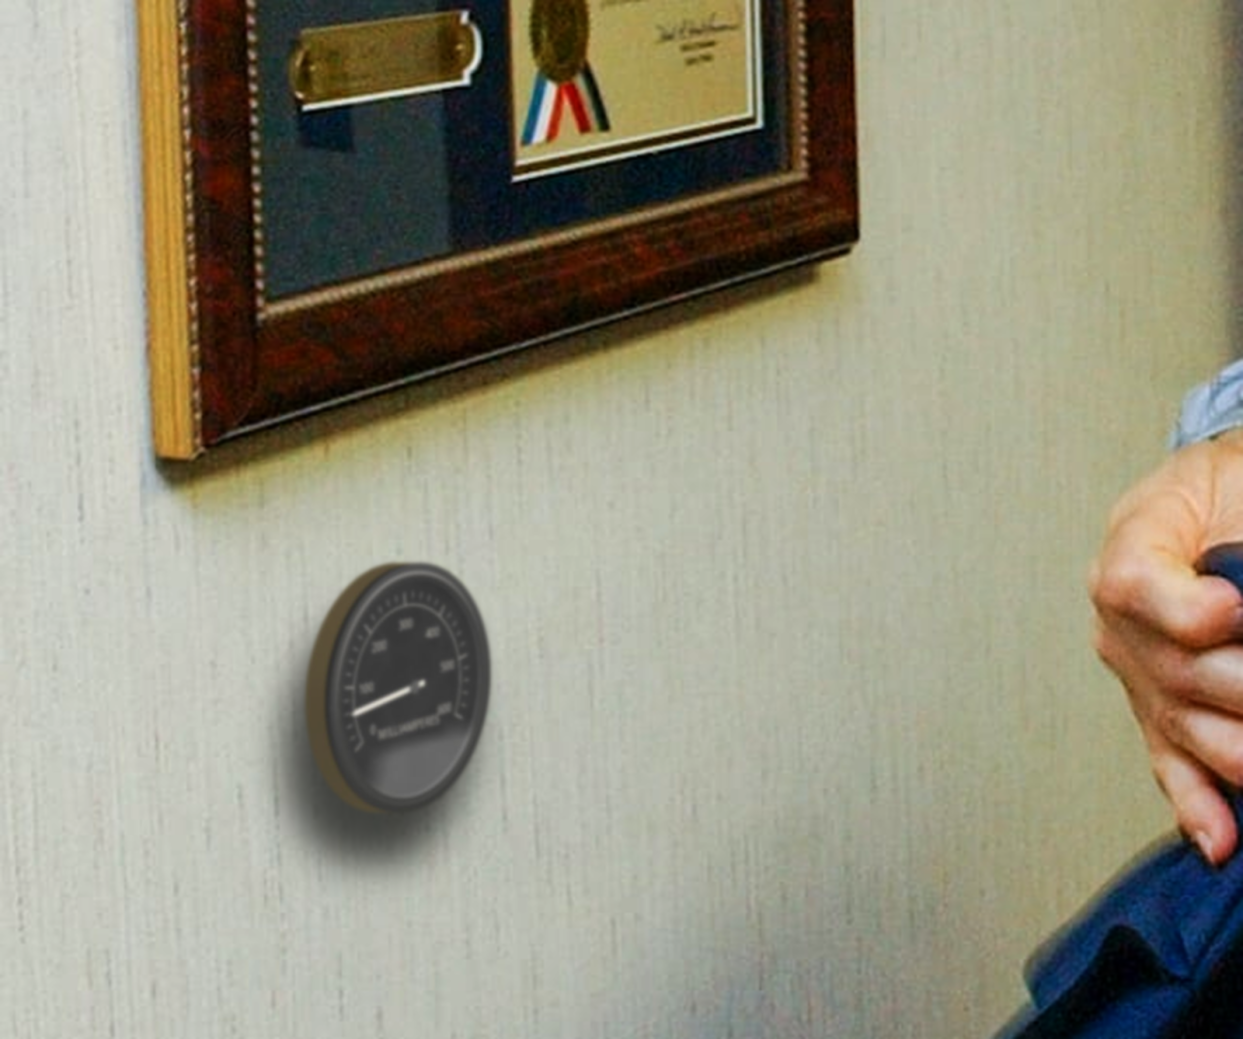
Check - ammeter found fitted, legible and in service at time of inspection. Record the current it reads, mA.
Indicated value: 60 mA
